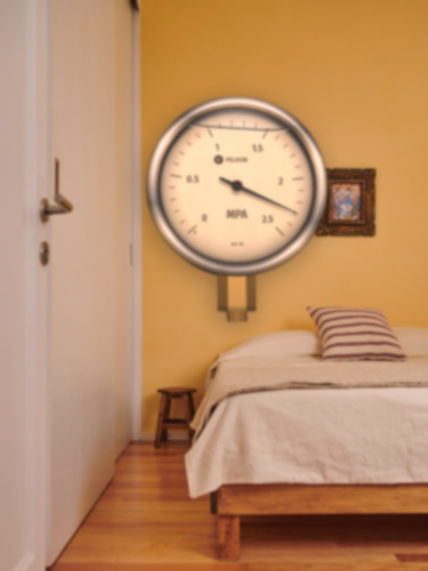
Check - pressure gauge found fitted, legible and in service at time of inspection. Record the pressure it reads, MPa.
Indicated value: 2.3 MPa
